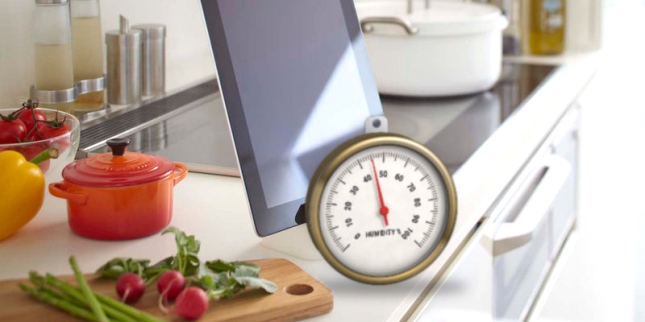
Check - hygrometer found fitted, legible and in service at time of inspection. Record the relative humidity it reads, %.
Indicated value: 45 %
